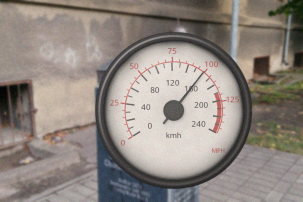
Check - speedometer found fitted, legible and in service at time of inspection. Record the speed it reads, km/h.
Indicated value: 160 km/h
